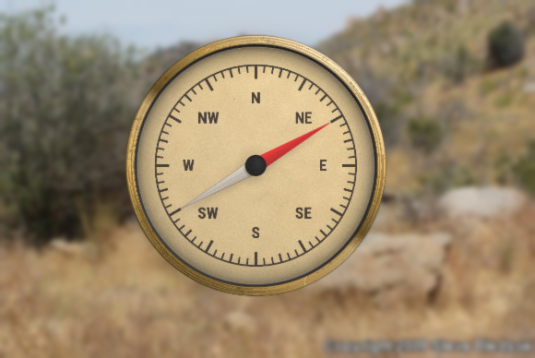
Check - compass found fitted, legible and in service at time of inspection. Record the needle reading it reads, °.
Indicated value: 60 °
